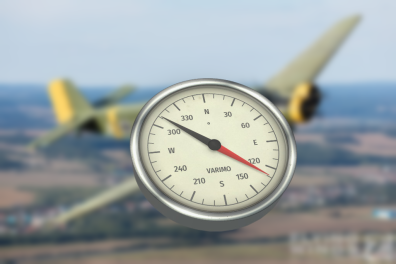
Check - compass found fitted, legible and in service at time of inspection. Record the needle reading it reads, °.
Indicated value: 130 °
